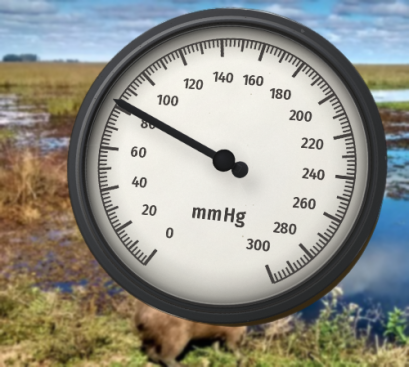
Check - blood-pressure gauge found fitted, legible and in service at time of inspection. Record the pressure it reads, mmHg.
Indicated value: 82 mmHg
